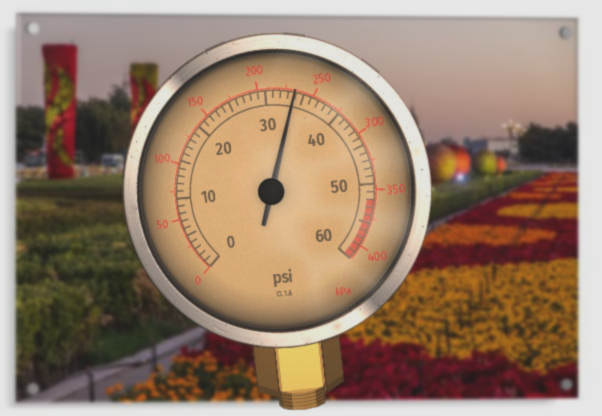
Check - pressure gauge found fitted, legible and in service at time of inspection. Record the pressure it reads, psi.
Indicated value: 34 psi
